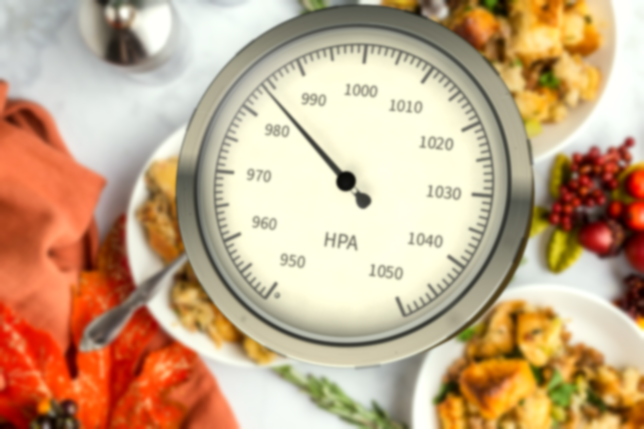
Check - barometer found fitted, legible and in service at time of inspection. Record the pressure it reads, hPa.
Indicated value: 984 hPa
